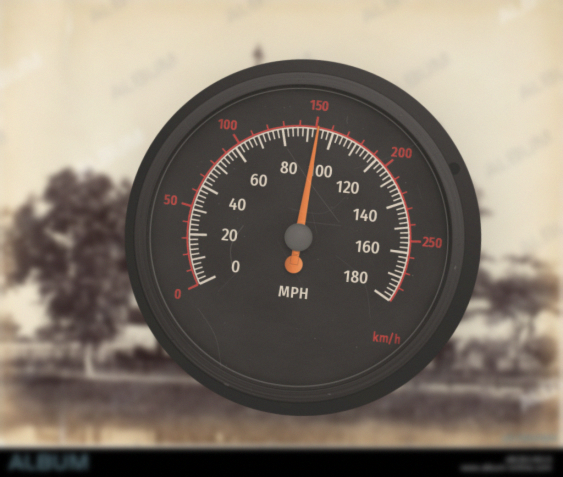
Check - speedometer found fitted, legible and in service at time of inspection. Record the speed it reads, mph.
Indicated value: 94 mph
